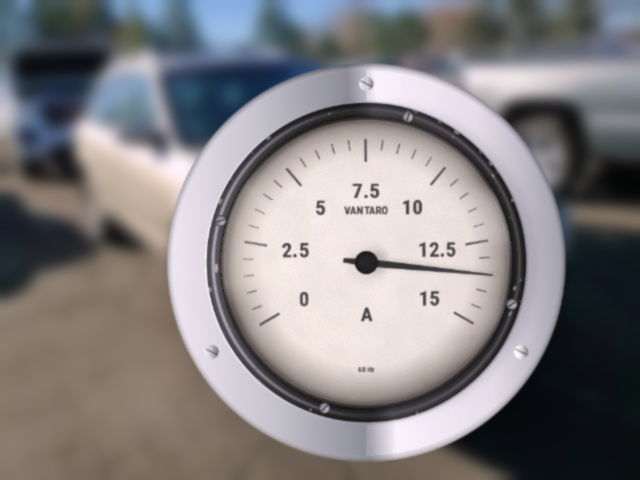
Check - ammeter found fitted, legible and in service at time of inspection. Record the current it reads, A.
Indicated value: 13.5 A
